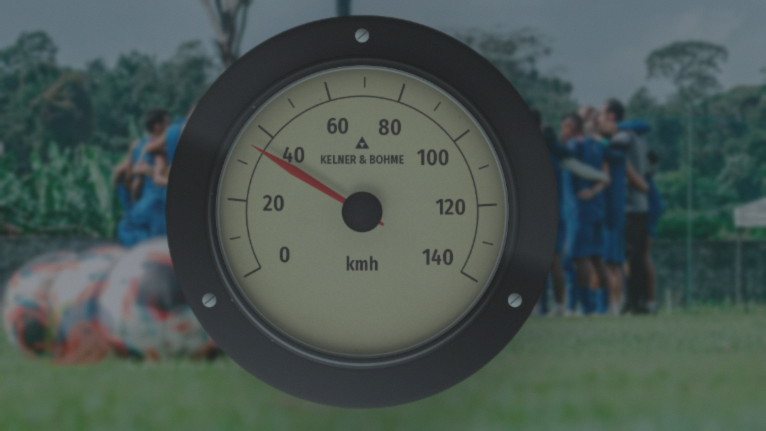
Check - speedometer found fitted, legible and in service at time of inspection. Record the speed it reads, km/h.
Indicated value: 35 km/h
